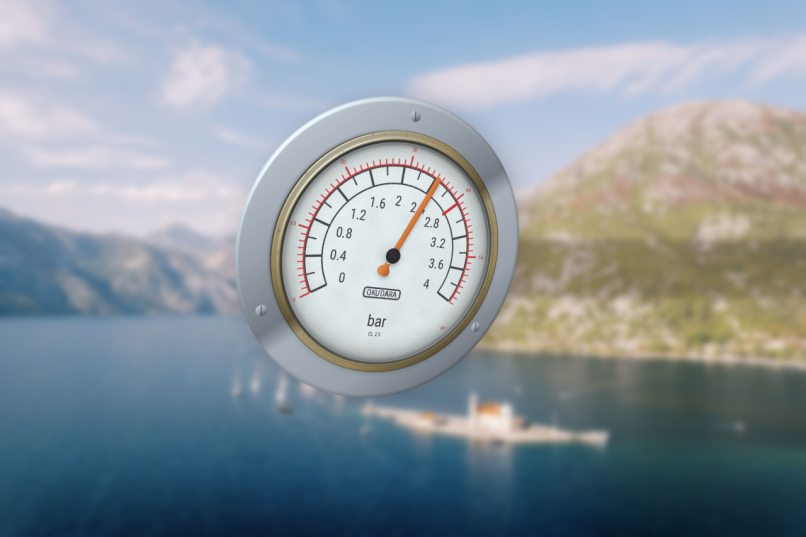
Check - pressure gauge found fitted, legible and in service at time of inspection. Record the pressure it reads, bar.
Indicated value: 2.4 bar
